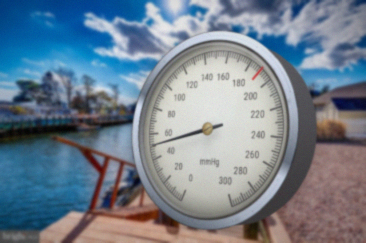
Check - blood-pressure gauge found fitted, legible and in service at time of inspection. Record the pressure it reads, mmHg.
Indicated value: 50 mmHg
